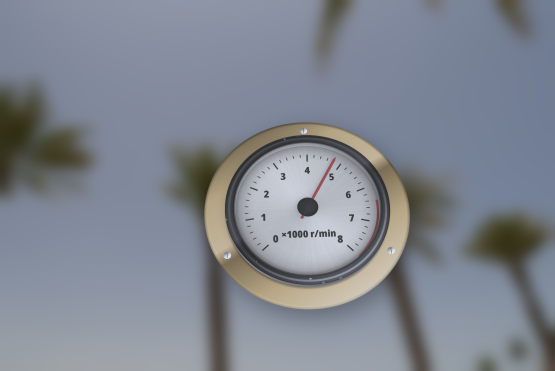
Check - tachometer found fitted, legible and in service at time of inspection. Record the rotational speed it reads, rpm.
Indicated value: 4800 rpm
